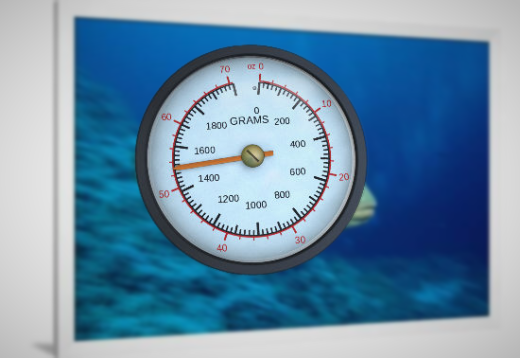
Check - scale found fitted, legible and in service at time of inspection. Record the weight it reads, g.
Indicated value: 1500 g
